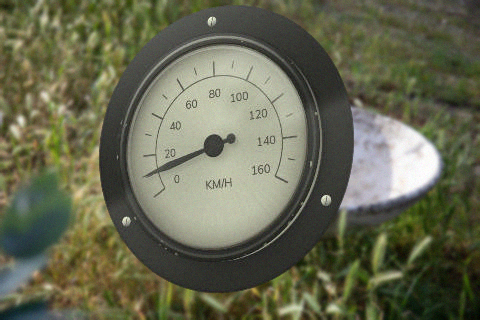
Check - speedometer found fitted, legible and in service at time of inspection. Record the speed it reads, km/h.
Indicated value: 10 km/h
